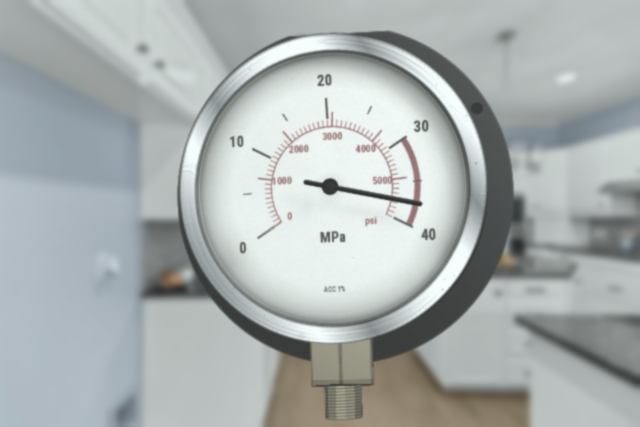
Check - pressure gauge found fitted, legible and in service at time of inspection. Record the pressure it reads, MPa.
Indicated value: 37.5 MPa
